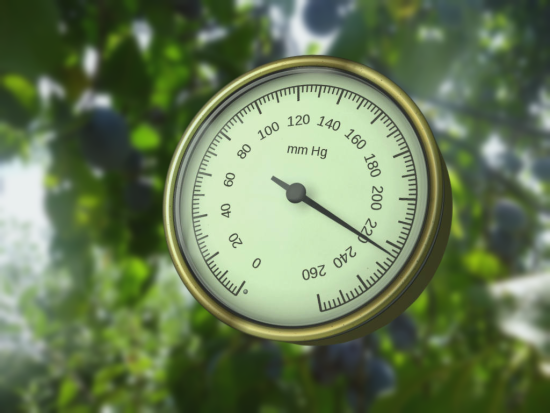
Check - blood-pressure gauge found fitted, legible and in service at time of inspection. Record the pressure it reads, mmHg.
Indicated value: 224 mmHg
